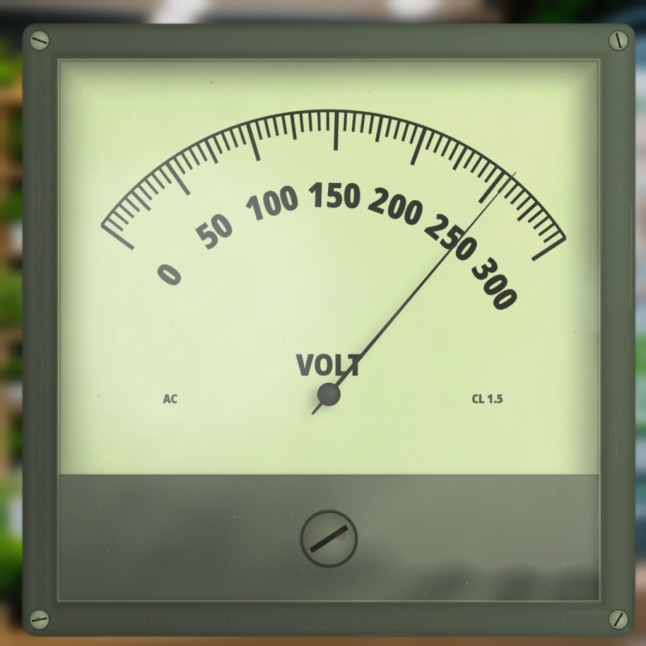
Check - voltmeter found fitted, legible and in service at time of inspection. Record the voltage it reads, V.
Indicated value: 255 V
